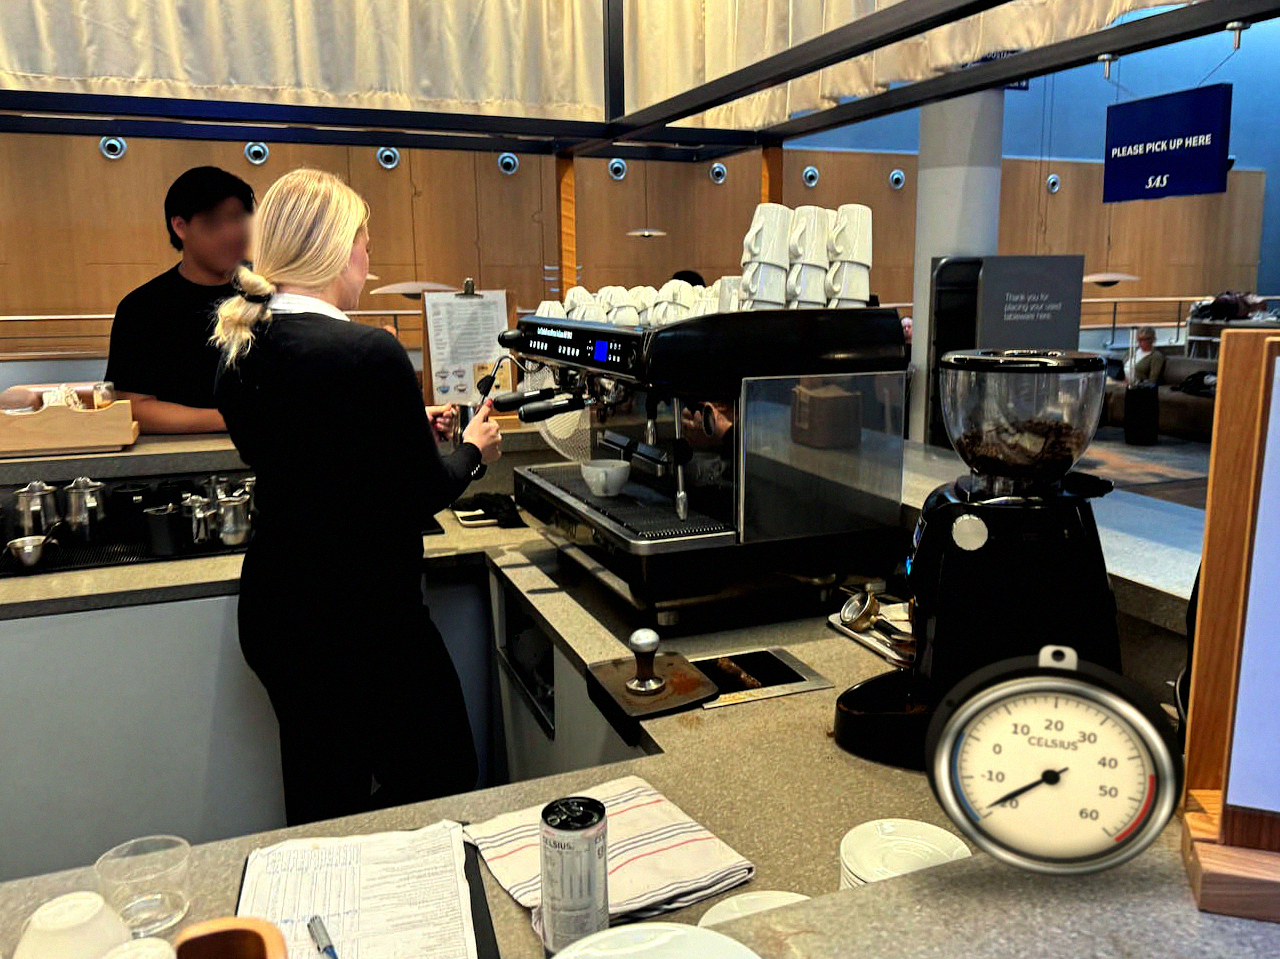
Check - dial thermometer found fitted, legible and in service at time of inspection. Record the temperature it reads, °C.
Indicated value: -18 °C
